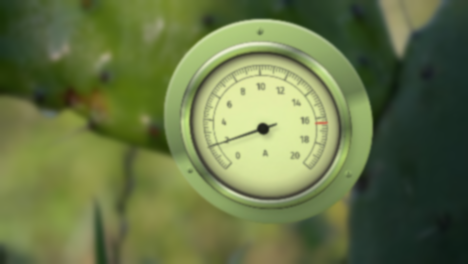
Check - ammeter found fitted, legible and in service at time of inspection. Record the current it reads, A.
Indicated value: 2 A
